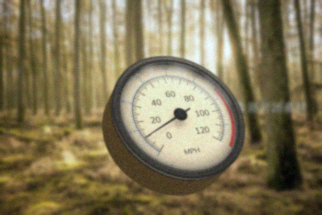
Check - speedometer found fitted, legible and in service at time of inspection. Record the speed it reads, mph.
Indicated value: 10 mph
